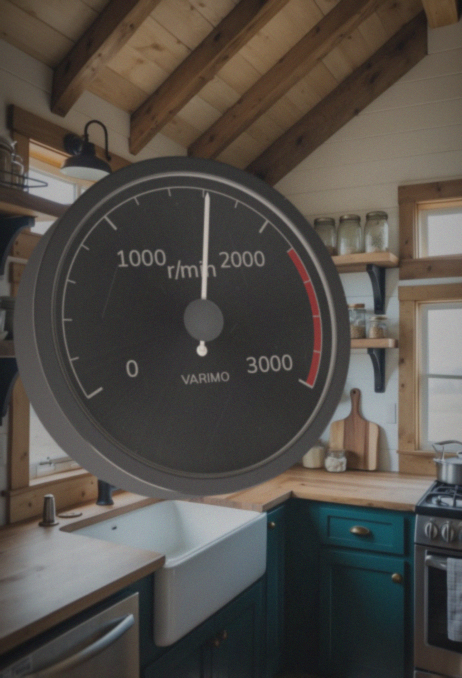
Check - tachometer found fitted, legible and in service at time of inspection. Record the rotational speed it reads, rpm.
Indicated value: 1600 rpm
